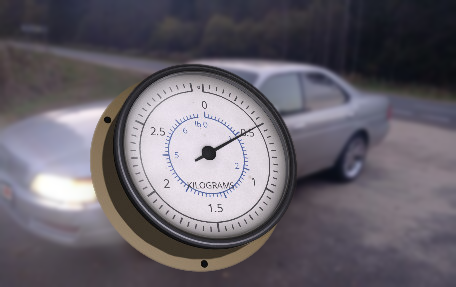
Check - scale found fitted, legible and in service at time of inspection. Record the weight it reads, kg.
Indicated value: 0.5 kg
